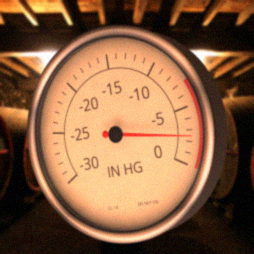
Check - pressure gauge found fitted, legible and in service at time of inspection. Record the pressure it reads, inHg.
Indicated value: -2.5 inHg
